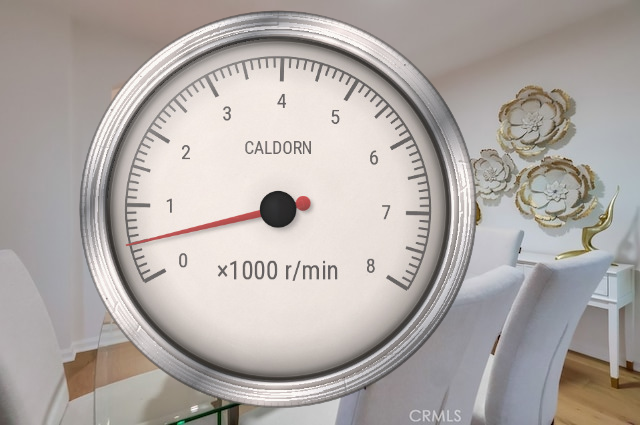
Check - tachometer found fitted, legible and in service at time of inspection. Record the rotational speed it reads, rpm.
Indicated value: 500 rpm
